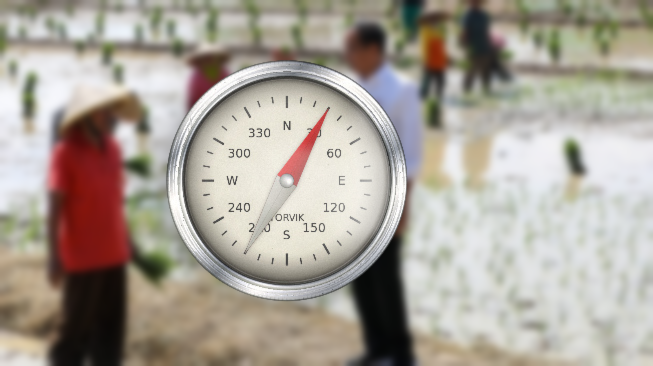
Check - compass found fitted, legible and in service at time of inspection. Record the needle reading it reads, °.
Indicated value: 30 °
